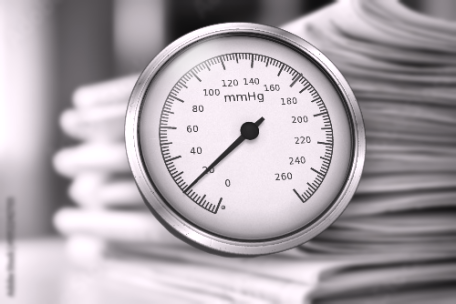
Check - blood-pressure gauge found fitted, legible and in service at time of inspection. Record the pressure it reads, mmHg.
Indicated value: 20 mmHg
